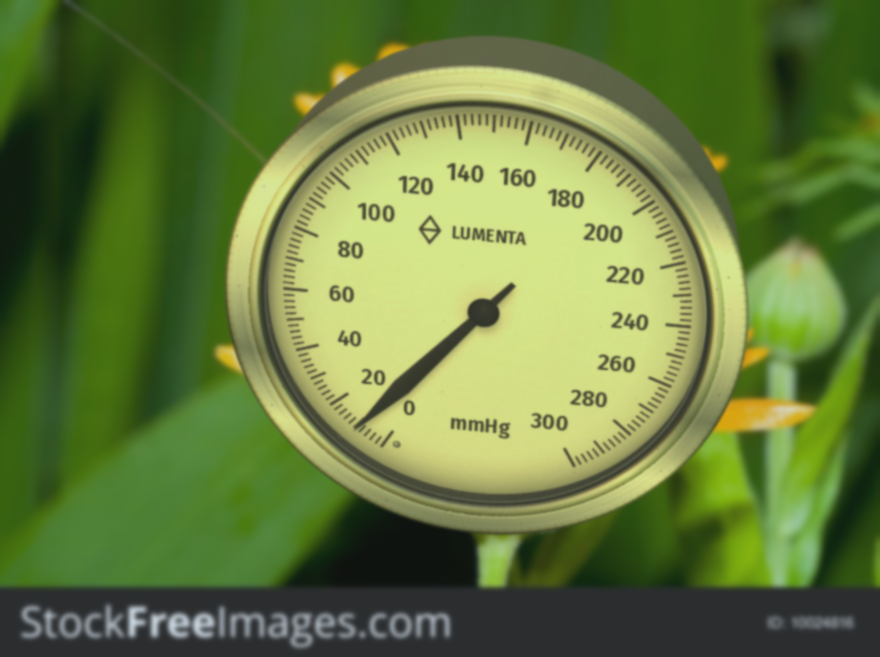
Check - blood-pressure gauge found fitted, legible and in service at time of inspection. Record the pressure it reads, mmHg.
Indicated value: 10 mmHg
